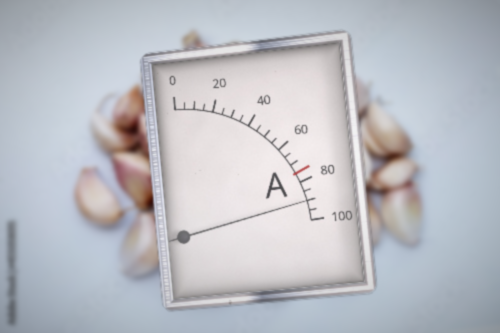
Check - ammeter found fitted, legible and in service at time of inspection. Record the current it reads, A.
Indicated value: 90 A
